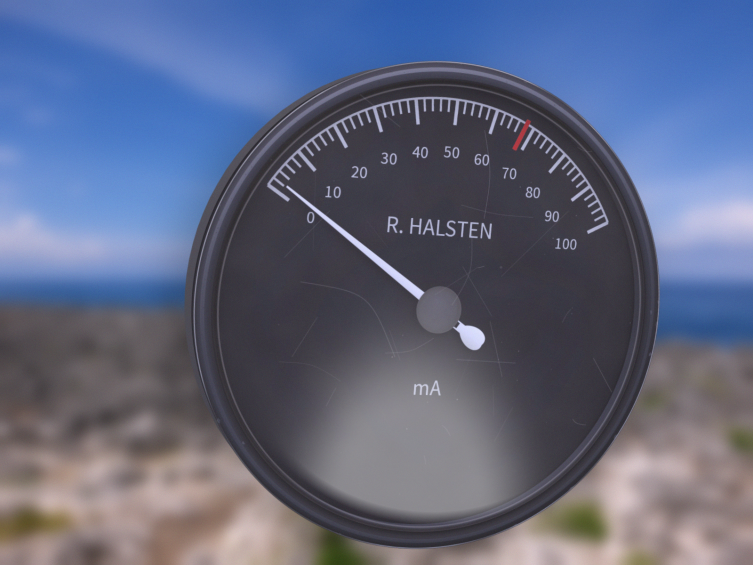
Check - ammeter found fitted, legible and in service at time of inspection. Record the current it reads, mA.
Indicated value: 2 mA
